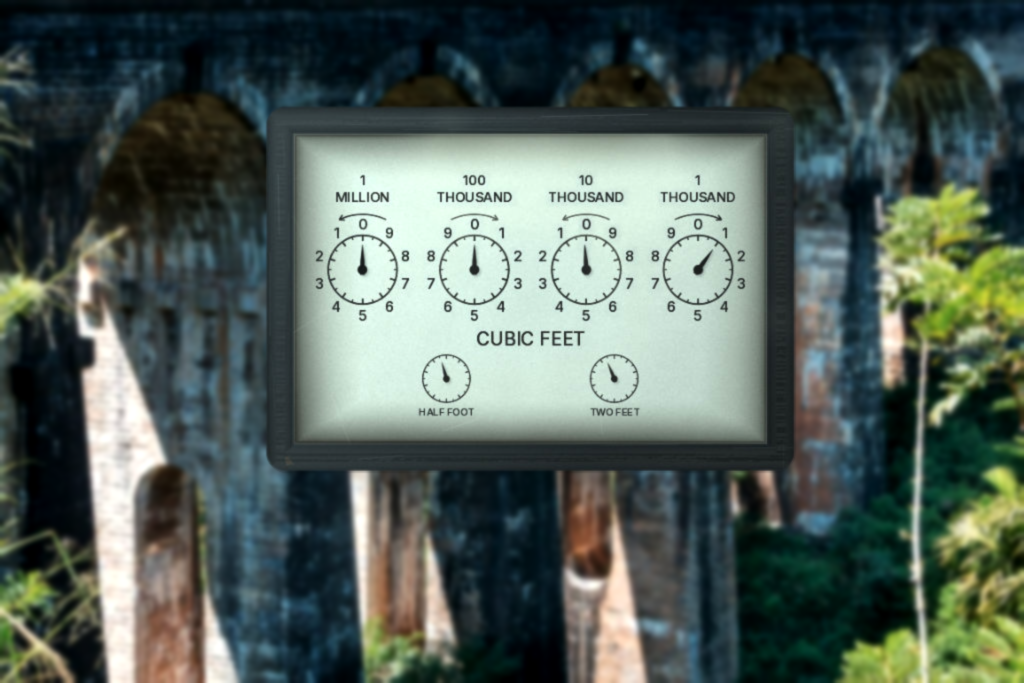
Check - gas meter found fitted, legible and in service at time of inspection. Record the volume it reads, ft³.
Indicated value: 100 ft³
